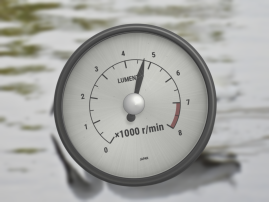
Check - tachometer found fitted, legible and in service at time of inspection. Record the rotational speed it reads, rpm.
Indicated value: 4750 rpm
